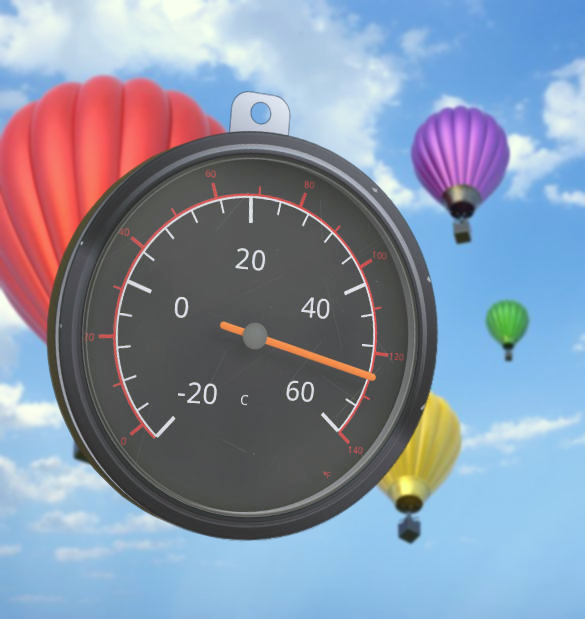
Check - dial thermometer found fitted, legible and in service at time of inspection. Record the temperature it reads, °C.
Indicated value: 52 °C
